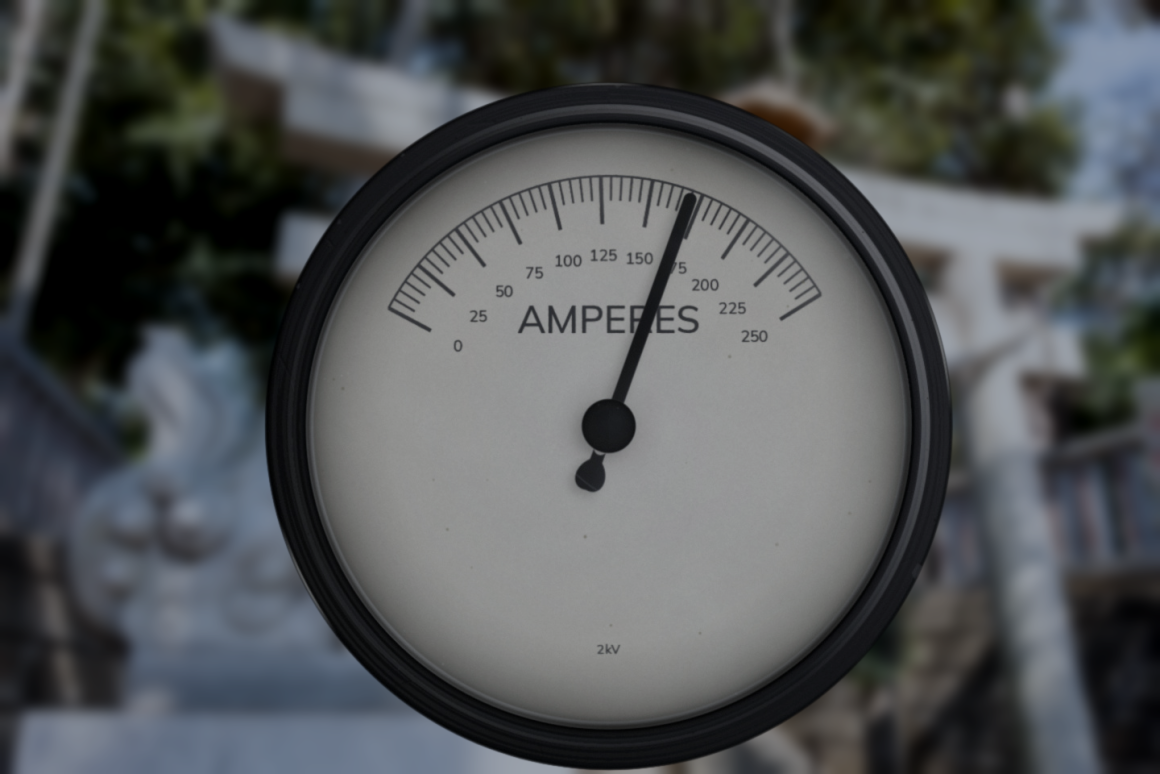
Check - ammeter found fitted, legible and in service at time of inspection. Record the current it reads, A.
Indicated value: 170 A
